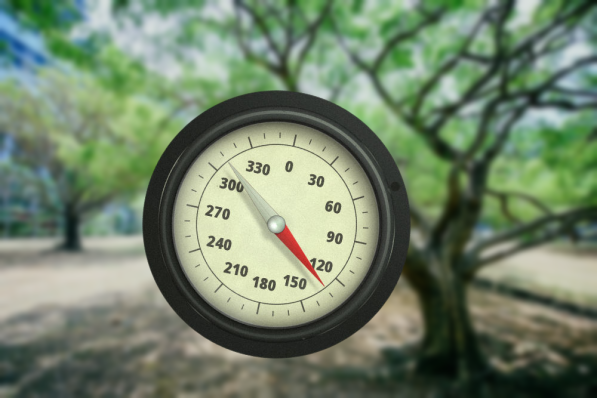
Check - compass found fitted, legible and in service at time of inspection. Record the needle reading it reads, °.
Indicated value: 130 °
